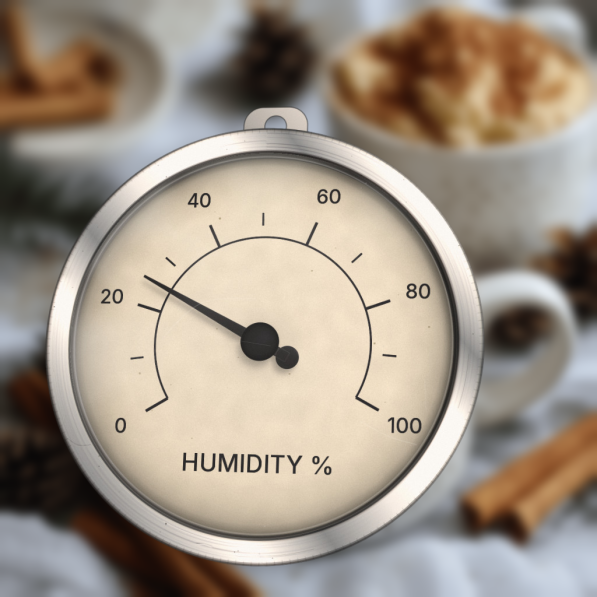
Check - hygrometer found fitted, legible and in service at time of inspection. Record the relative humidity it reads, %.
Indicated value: 25 %
